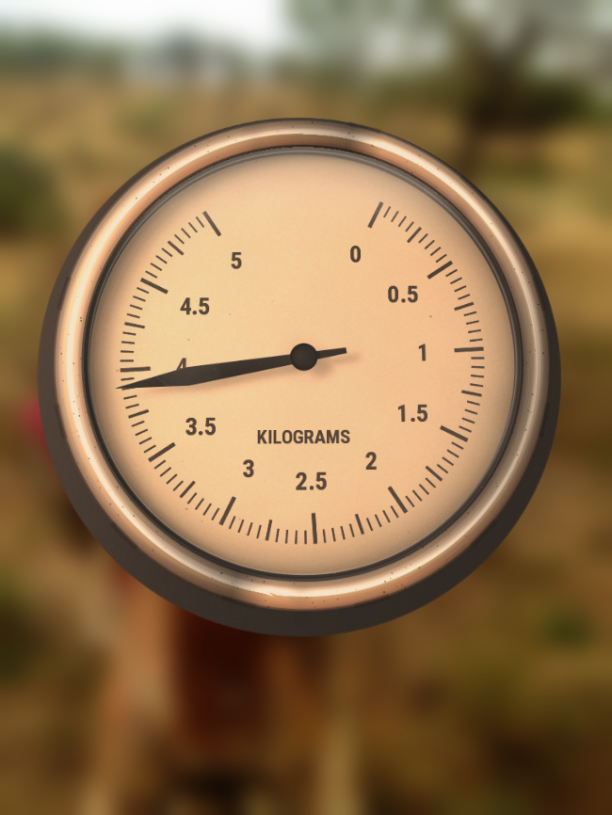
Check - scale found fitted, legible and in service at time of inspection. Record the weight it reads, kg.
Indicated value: 3.9 kg
